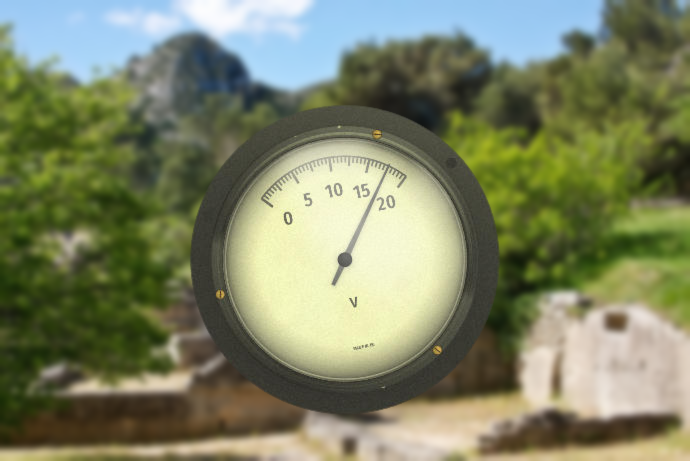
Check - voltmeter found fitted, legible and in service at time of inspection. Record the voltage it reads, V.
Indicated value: 17.5 V
